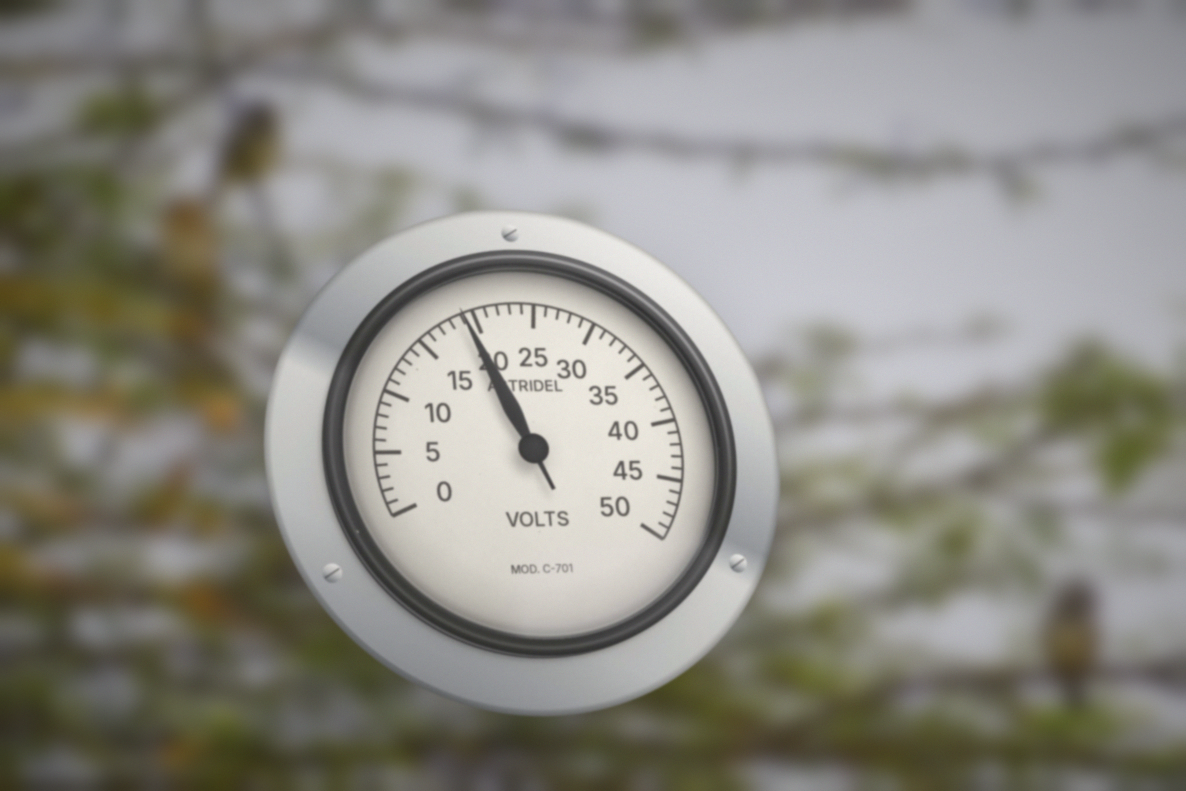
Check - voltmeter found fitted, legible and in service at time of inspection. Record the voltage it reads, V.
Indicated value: 19 V
